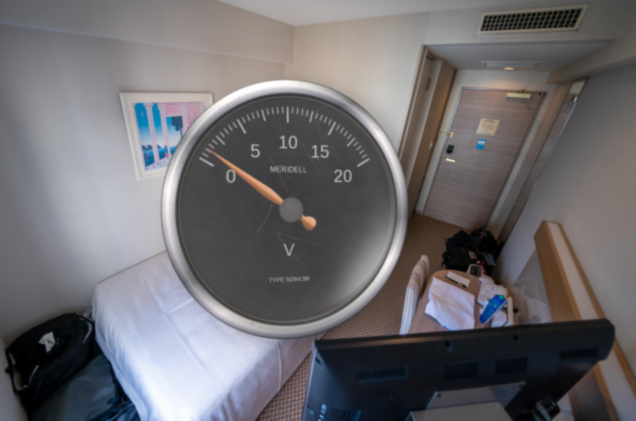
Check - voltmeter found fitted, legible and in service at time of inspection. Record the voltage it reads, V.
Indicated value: 1 V
